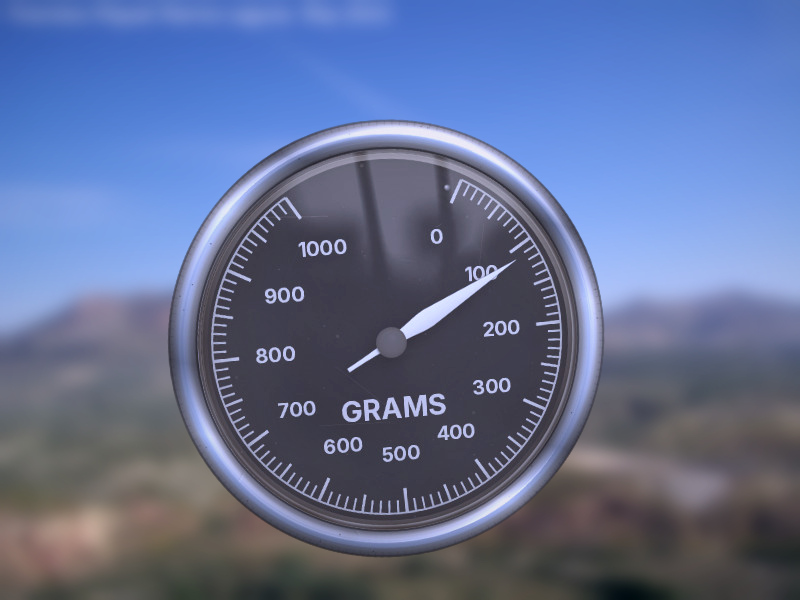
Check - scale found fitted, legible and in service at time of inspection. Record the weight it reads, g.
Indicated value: 110 g
